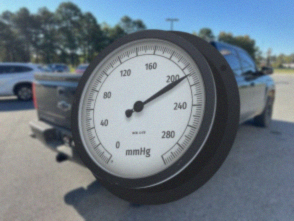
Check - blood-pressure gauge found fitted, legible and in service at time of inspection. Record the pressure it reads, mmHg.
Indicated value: 210 mmHg
